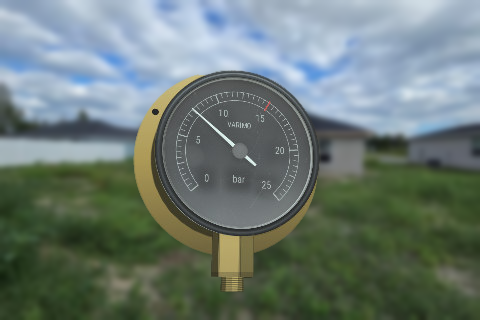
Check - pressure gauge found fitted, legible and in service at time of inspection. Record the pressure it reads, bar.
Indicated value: 7.5 bar
